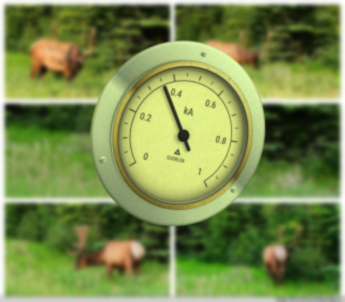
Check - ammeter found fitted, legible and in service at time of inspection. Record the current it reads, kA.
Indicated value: 0.35 kA
